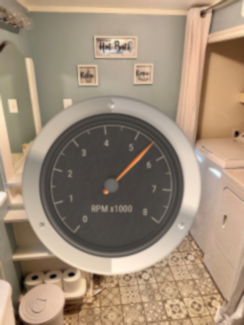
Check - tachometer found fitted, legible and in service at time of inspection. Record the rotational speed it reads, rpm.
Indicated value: 5500 rpm
